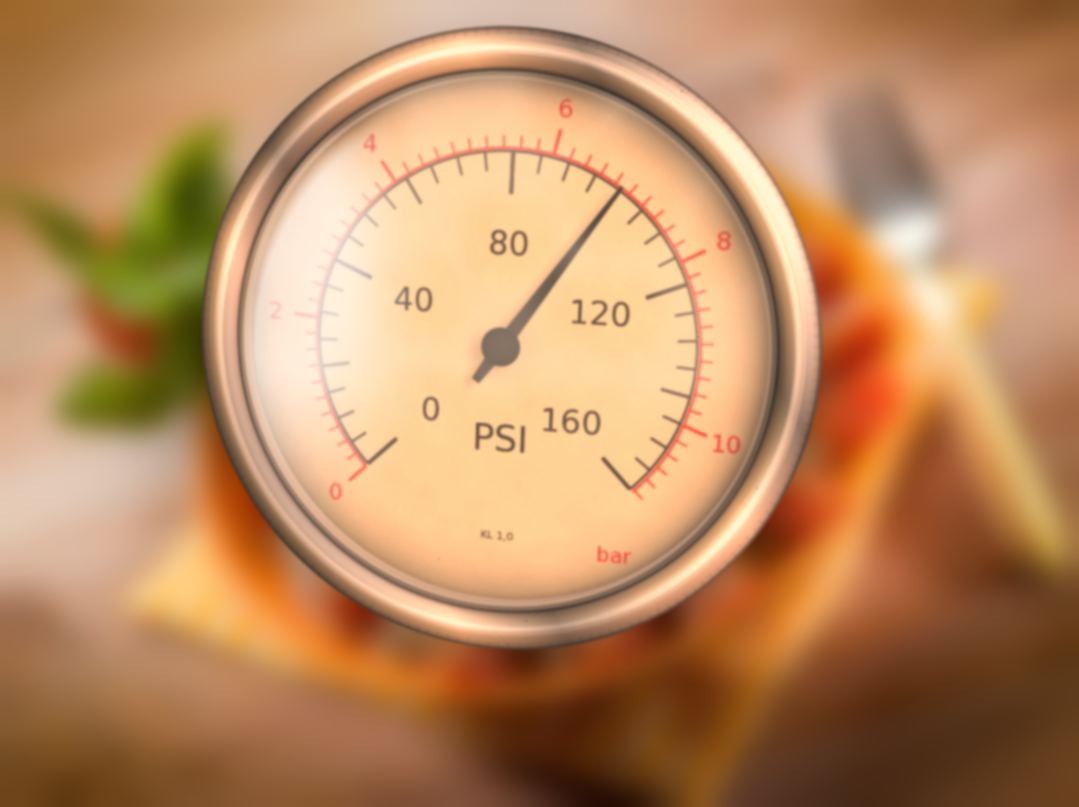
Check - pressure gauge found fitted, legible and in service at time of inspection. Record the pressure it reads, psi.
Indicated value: 100 psi
